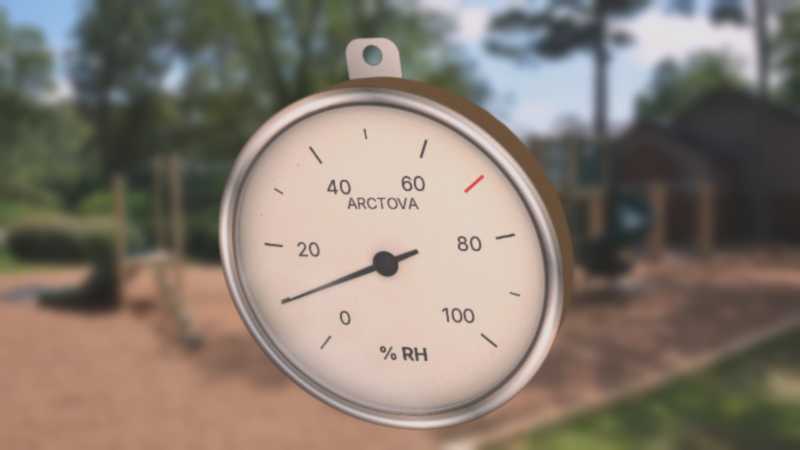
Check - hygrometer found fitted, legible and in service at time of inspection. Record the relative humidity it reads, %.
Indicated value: 10 %
